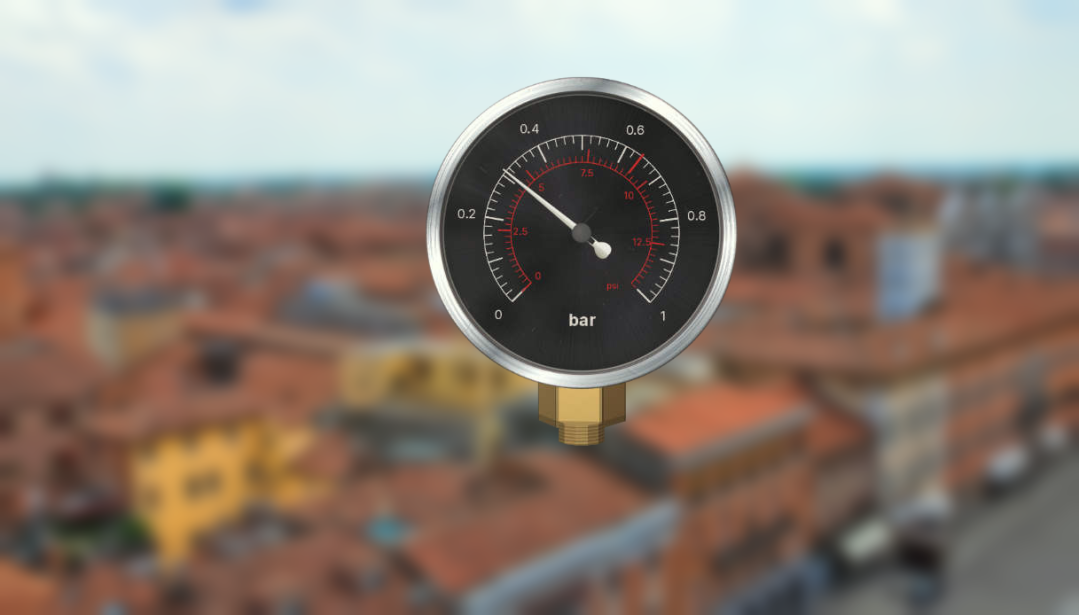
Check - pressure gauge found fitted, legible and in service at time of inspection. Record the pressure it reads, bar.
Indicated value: 0.31 bar
